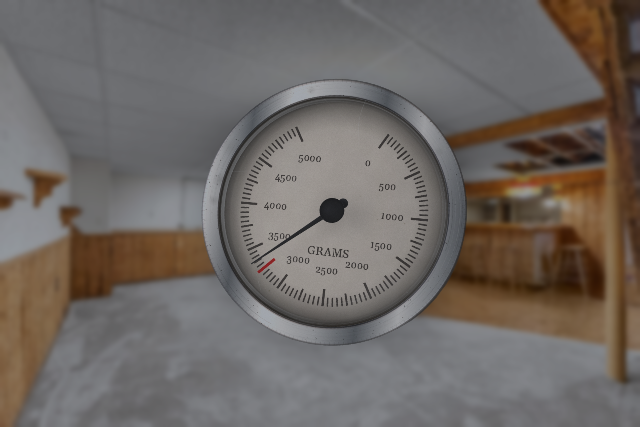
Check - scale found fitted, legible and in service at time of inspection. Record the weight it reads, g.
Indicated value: 3350 g
